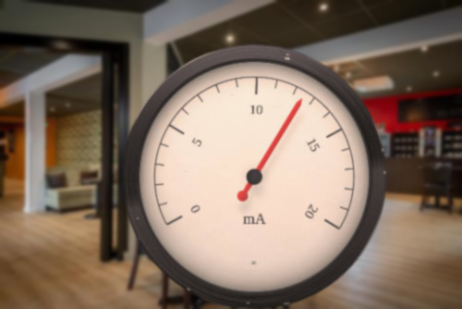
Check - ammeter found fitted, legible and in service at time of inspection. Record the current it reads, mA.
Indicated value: 12.5 mA
